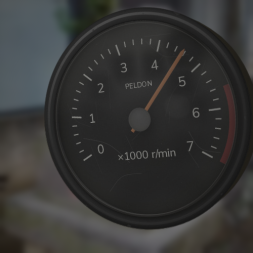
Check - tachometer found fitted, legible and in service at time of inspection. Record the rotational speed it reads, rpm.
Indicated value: 4600 rpm
